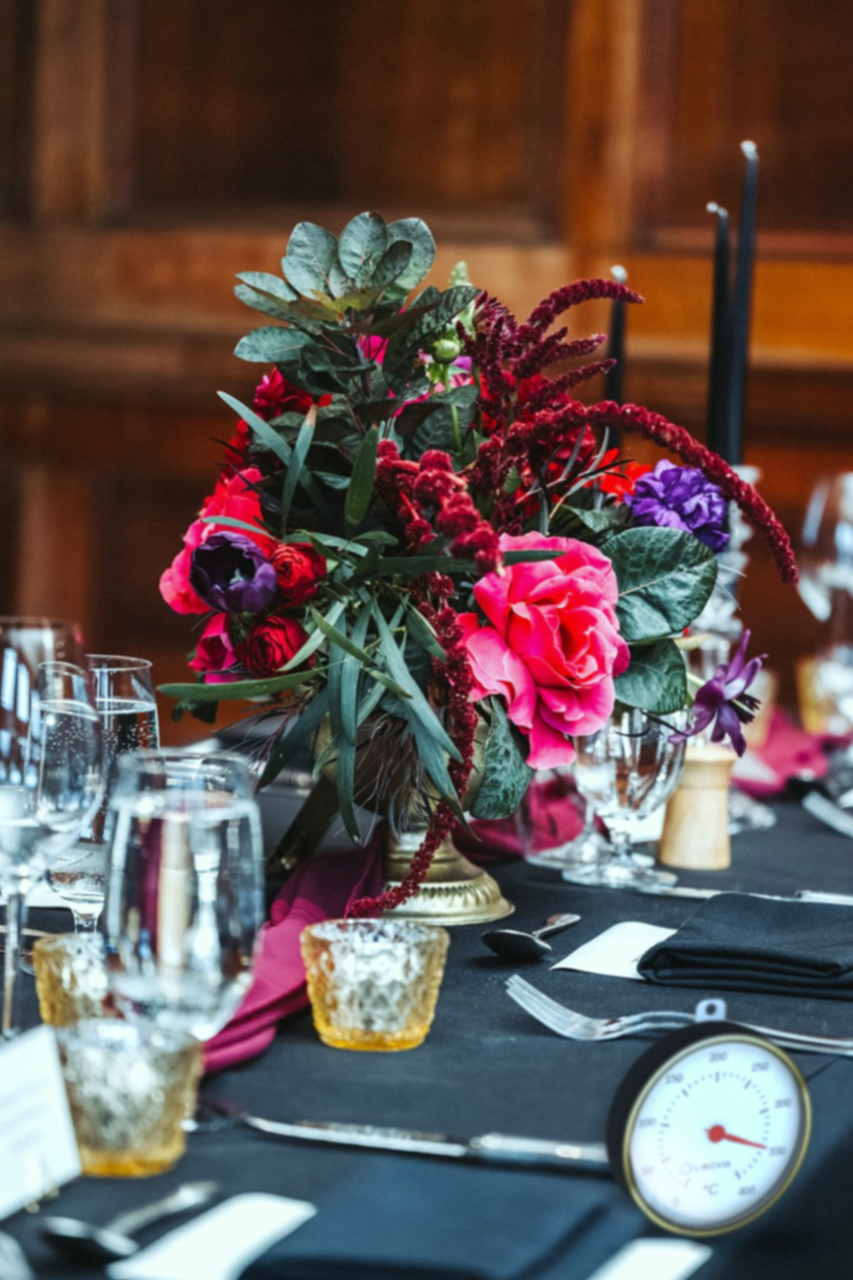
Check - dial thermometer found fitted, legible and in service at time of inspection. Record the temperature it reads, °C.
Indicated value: 350 °C
